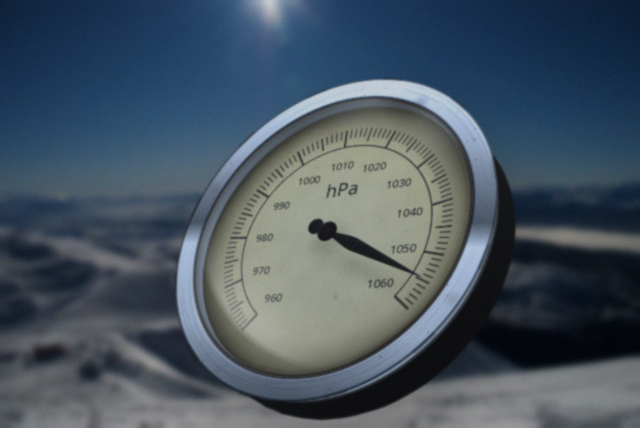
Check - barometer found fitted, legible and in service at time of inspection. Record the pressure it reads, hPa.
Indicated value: 1055 hPa
